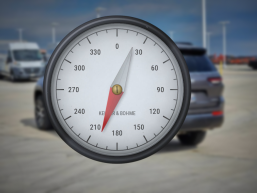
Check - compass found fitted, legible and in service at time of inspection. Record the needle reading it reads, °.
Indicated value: 200 °
